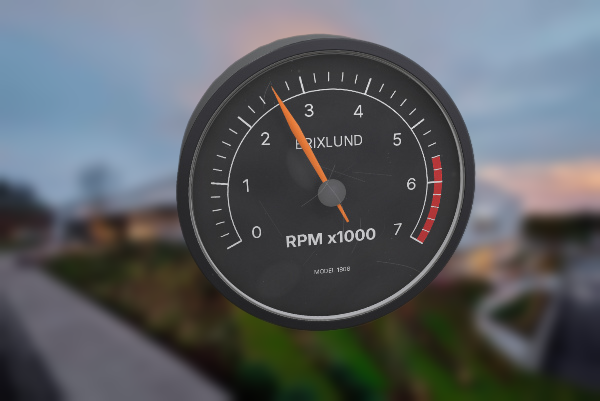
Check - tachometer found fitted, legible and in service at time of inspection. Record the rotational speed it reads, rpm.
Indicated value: 2600 rpm
